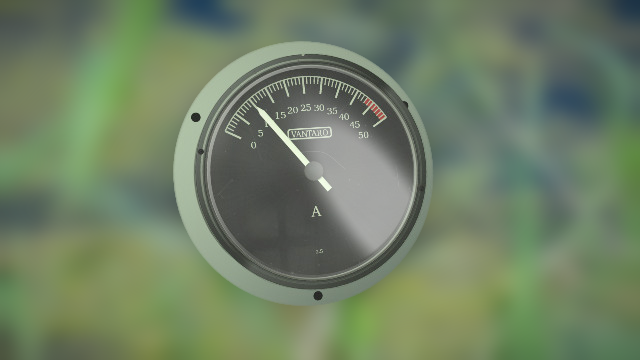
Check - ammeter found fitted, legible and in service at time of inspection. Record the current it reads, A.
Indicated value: 10 A
